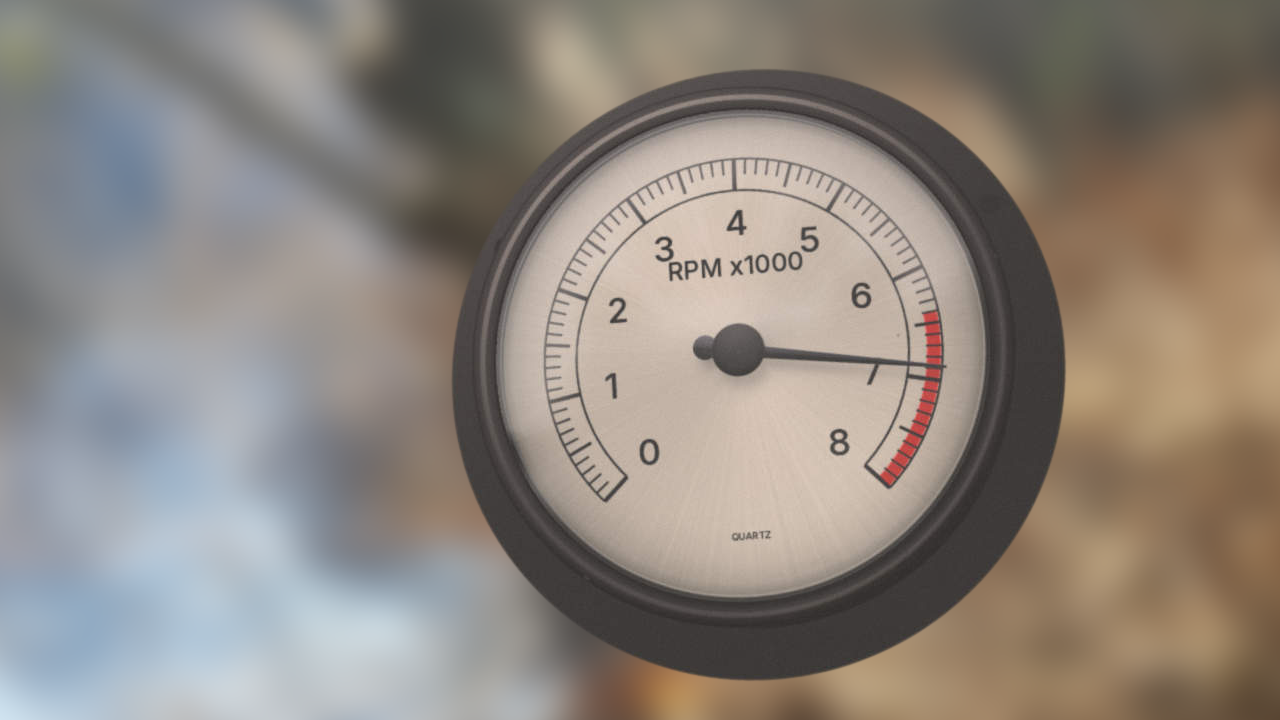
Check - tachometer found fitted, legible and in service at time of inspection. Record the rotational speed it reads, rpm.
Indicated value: 6900 rpm
